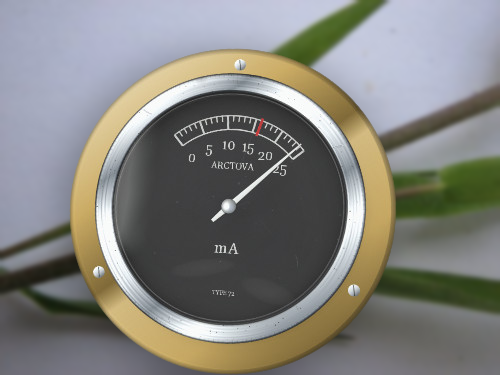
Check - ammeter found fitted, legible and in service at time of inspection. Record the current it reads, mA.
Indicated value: 24 mA
